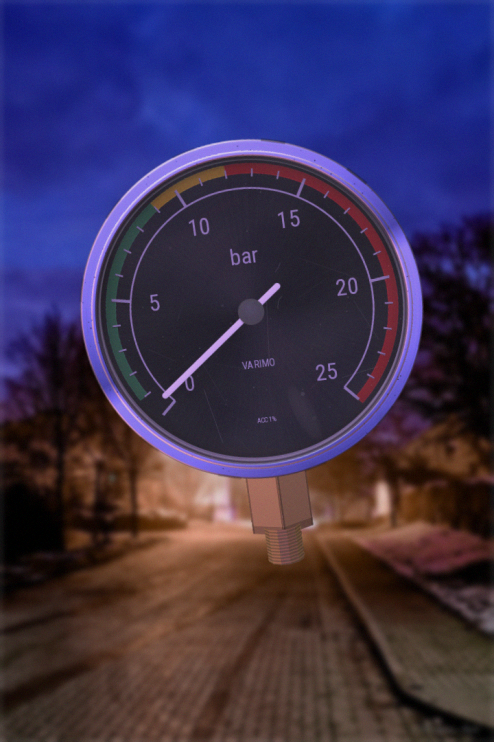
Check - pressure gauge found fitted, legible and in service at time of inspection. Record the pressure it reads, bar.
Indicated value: 0.5 bar
